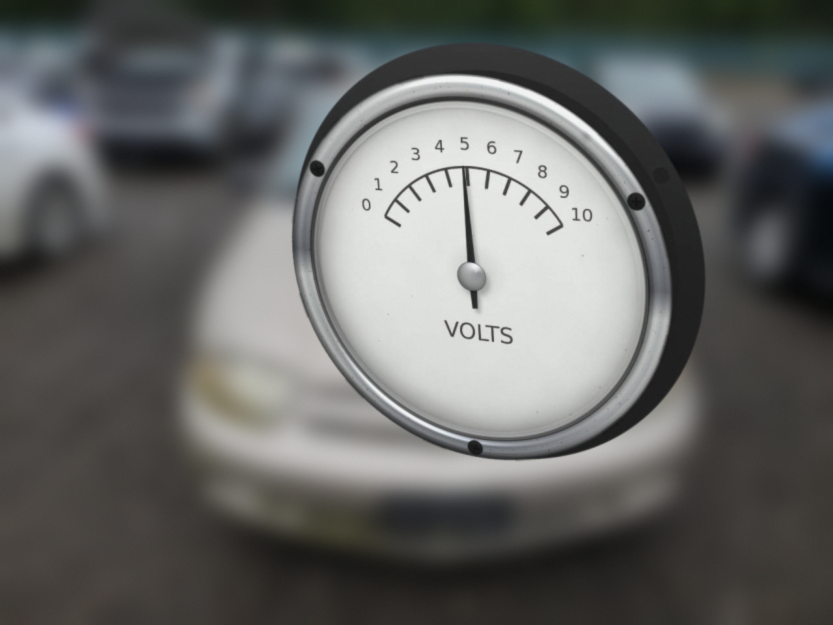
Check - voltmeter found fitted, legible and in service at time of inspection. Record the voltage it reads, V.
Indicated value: 5 V
